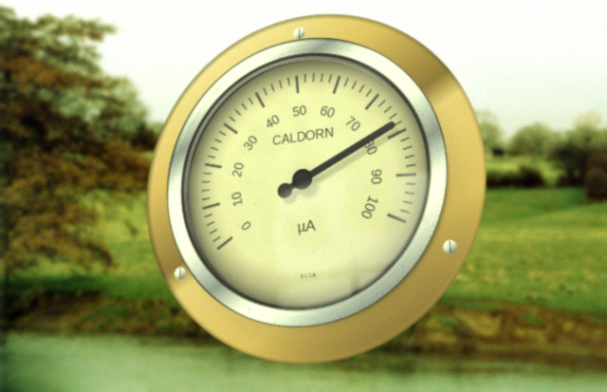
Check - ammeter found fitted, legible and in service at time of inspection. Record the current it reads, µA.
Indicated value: 78 µA
